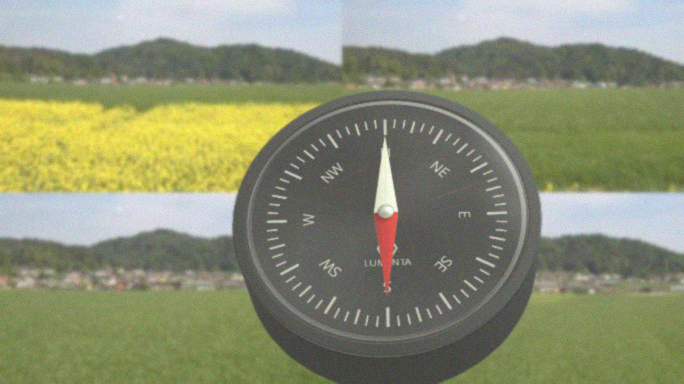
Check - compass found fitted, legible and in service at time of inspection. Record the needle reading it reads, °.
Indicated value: 180 °
